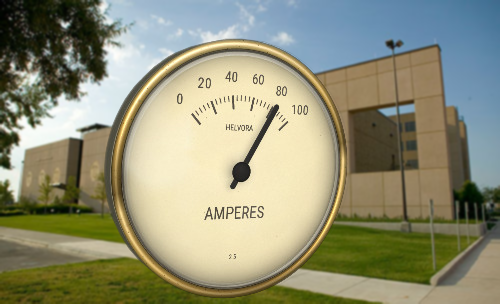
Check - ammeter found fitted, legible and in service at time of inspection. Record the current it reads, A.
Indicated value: 80 A
